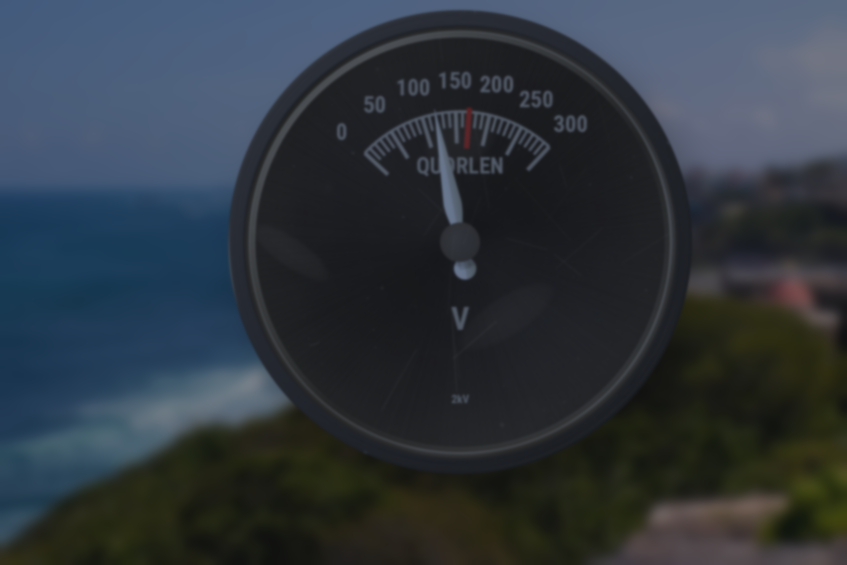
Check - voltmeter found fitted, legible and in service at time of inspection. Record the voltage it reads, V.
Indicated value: 120 V
